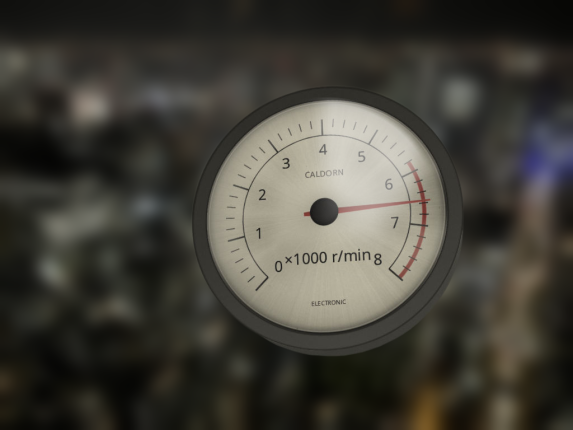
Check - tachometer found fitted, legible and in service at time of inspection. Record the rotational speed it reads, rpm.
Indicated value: 6600 rpm
